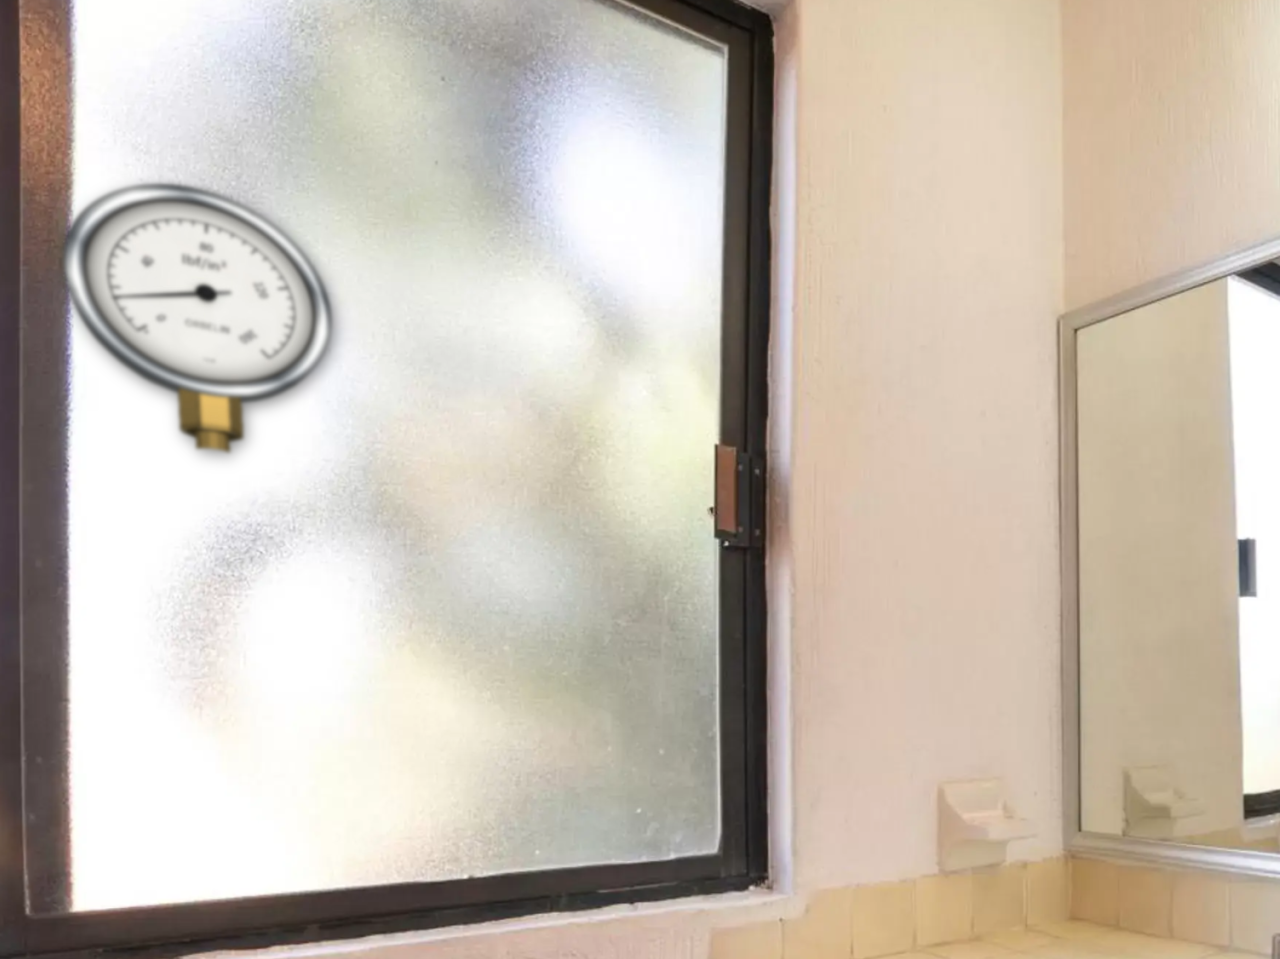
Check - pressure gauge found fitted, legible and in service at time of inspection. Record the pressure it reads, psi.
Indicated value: 15 psi
